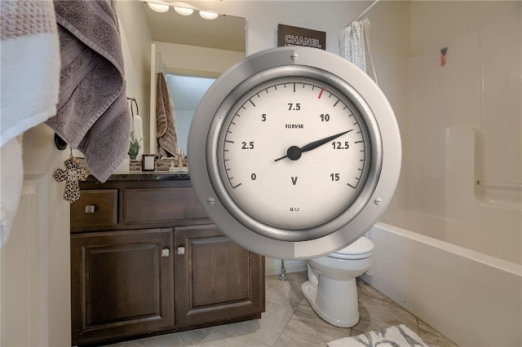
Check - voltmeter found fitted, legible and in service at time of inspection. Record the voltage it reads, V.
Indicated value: 11.75 V
